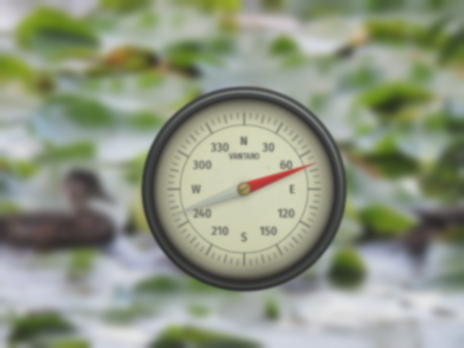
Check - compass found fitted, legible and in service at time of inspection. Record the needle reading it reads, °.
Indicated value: 70 °
